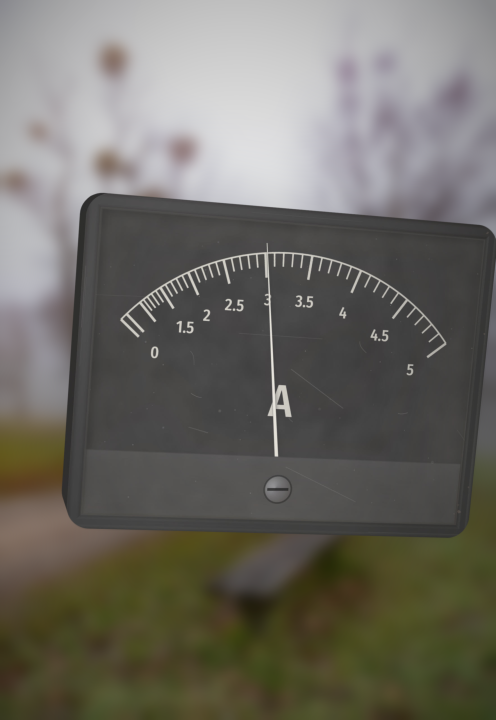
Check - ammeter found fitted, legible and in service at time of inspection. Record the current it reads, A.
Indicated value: 3 A
